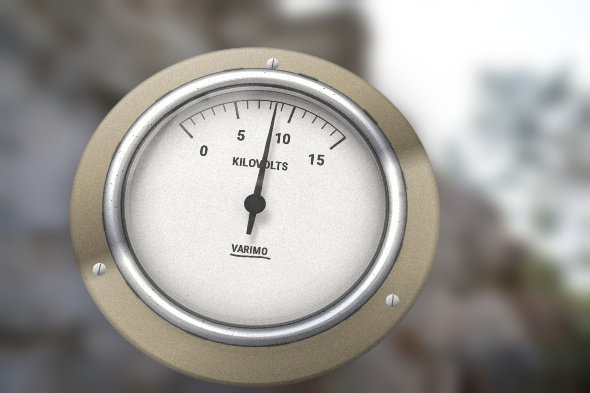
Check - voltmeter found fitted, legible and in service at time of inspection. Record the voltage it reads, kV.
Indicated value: 8.5 kV
